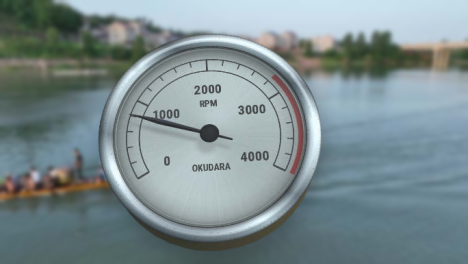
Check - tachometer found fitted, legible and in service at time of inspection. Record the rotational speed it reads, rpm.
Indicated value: 800 rpm
